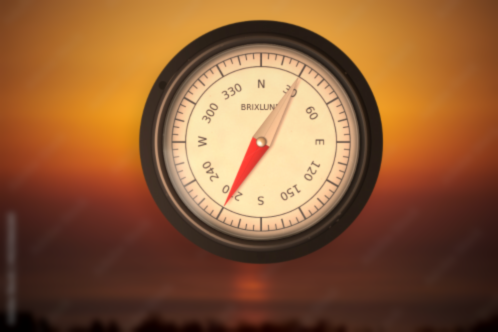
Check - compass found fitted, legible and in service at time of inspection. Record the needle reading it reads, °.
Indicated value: 210 °
